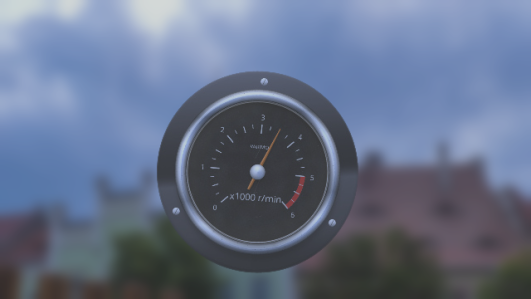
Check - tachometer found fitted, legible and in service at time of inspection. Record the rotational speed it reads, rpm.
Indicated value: 3500 rpm
